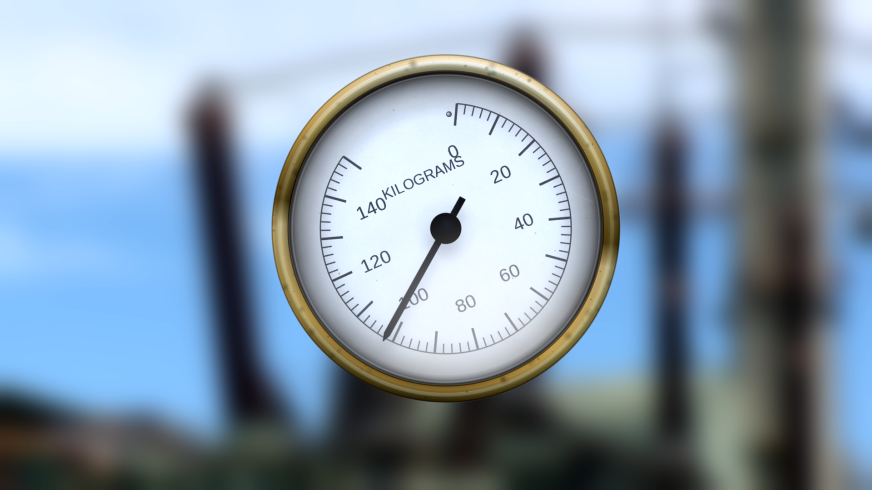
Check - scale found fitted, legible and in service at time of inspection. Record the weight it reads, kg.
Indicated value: 102 kg
